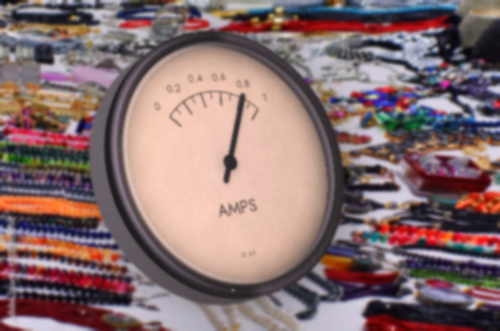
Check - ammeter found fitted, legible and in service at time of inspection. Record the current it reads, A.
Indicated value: 0.8 A
